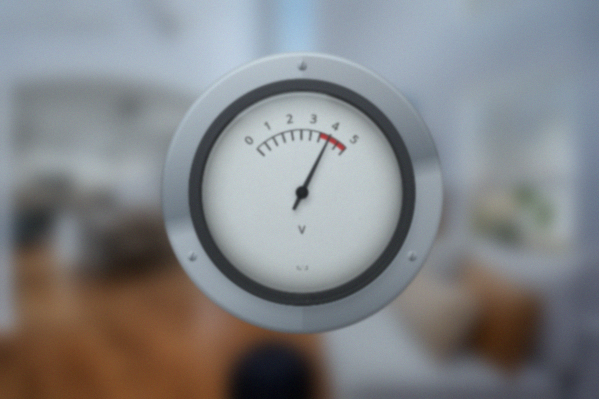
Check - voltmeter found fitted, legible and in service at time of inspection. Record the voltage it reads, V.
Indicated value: 4 V
